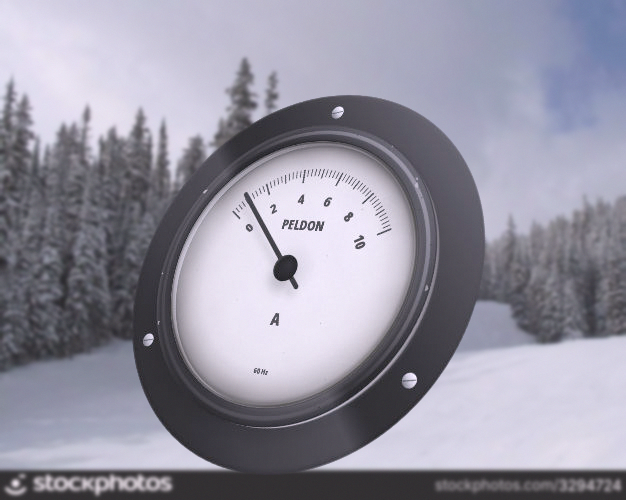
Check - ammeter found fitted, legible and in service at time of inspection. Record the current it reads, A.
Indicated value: 1 A
